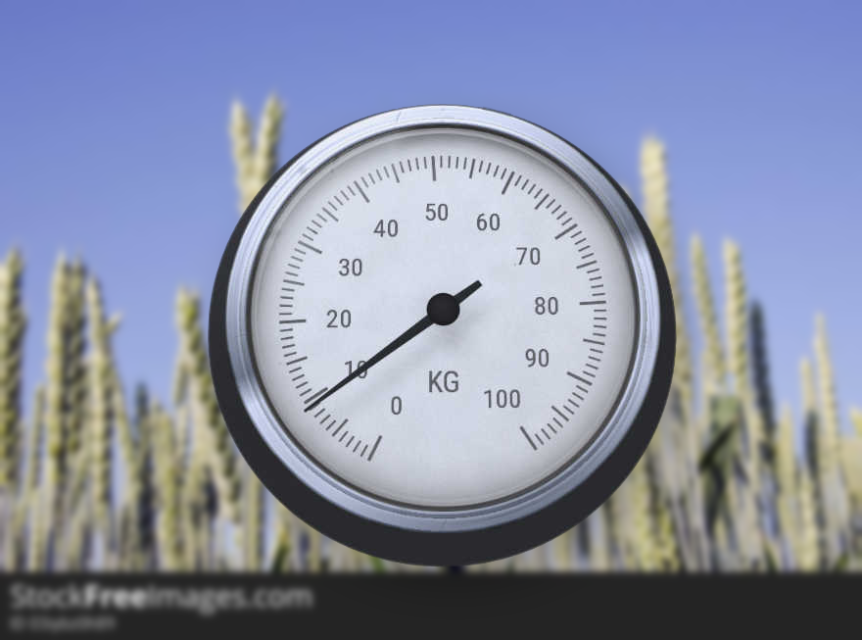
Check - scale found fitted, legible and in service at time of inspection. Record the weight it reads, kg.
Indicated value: 9 kg
